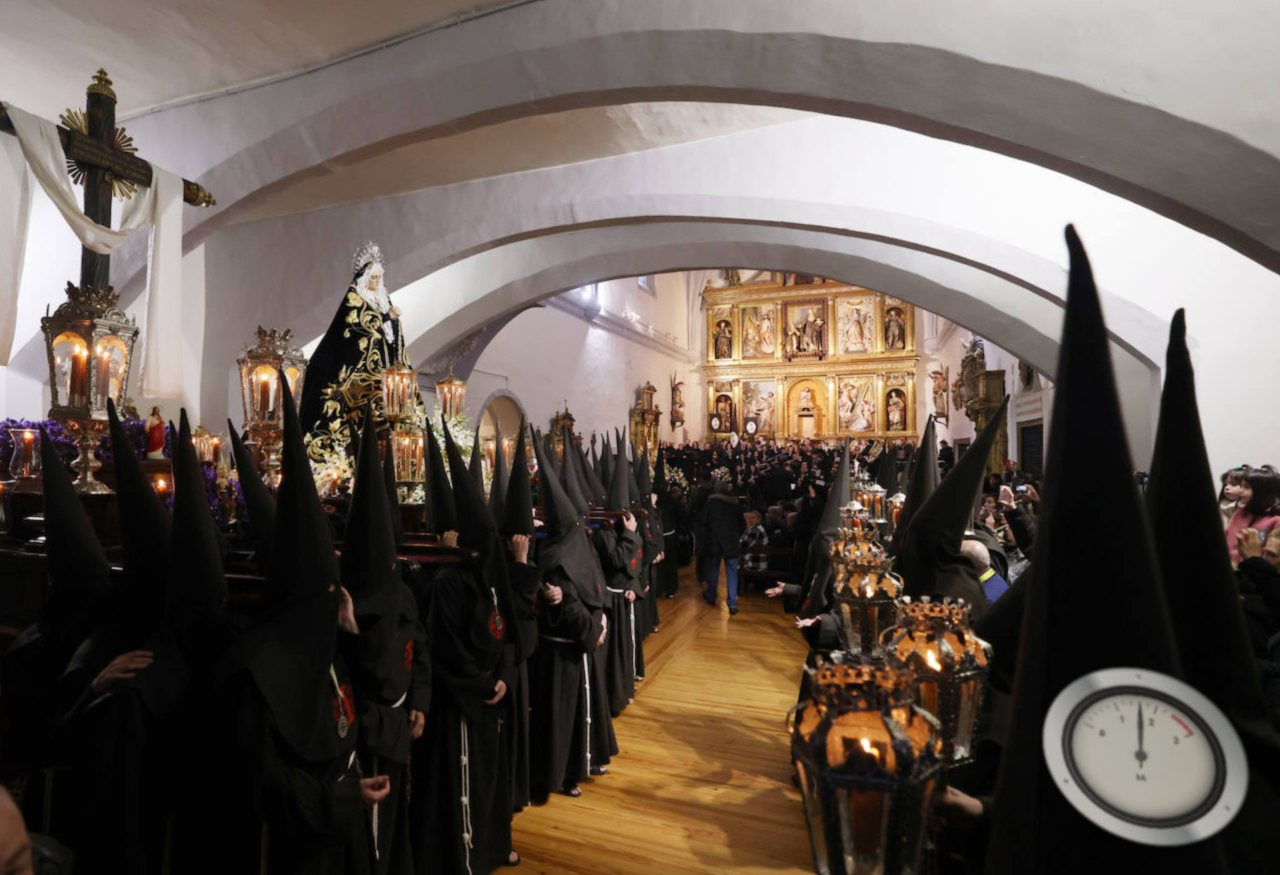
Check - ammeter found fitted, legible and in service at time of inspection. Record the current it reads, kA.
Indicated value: 1.6 kA
